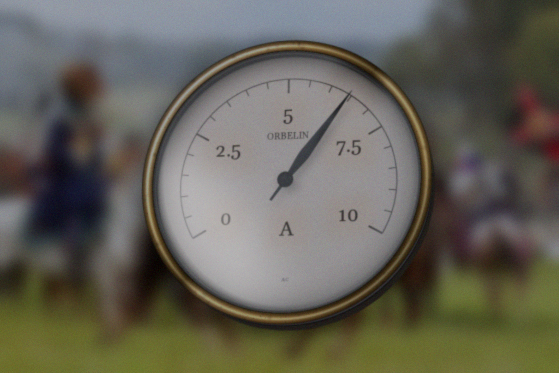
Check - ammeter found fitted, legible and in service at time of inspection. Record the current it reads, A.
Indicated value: 6.5 A
